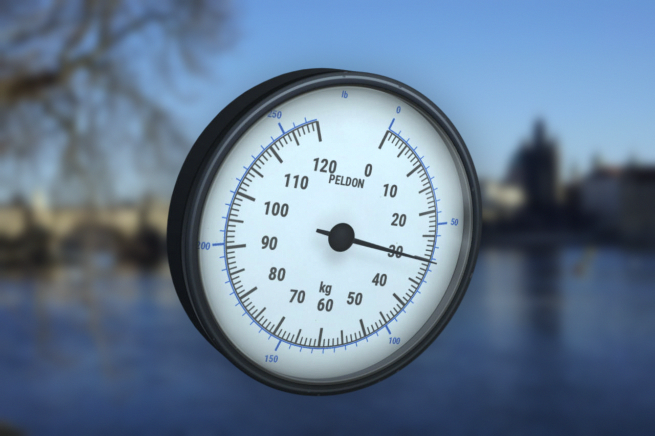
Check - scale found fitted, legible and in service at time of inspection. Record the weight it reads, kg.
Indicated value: 30 kg
